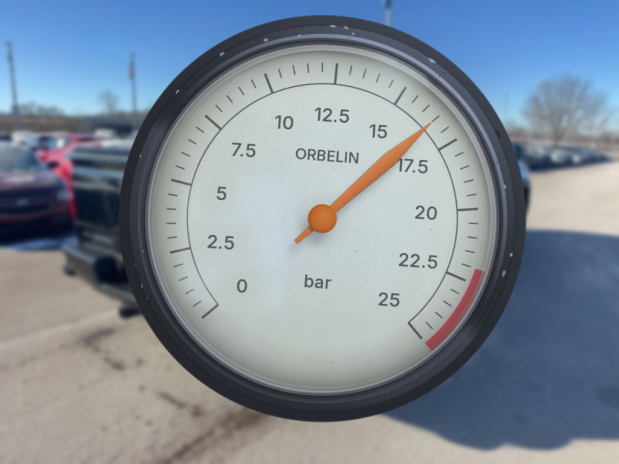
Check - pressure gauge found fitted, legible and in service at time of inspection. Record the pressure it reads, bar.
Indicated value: 16.5 bar
